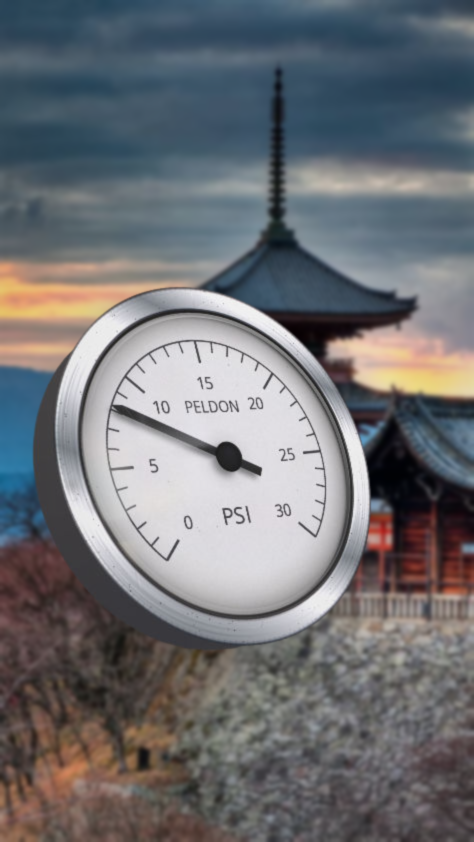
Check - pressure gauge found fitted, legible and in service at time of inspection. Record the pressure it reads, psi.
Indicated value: 8 psi
